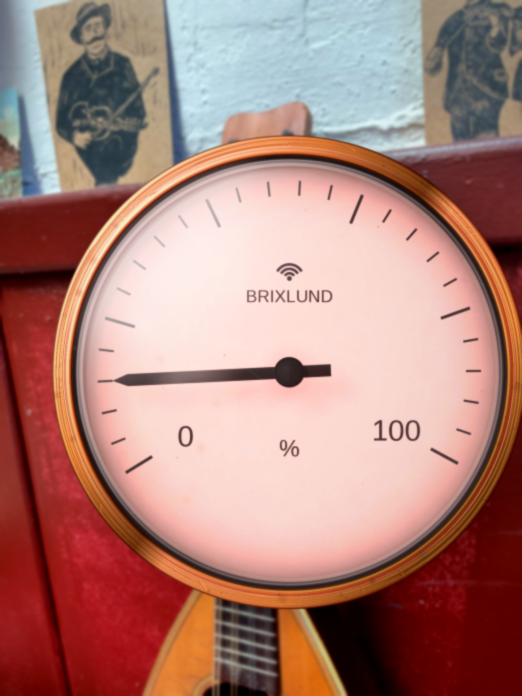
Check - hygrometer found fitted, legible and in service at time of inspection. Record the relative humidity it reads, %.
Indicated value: 12 %
